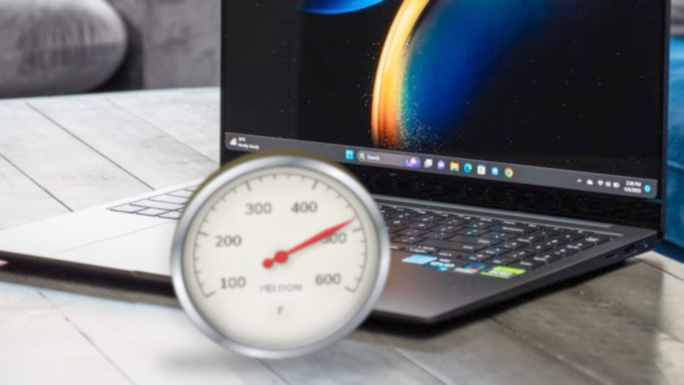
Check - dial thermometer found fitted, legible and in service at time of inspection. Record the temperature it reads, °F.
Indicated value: 480 °F
